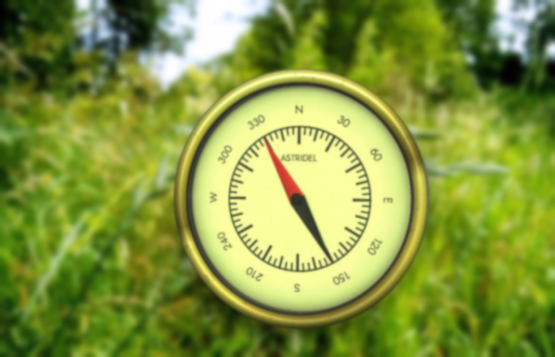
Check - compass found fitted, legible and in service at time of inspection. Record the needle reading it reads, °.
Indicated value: 330 °
